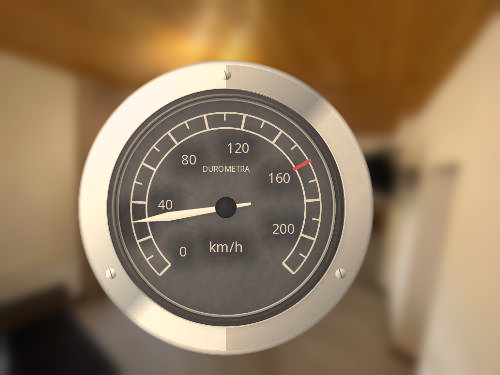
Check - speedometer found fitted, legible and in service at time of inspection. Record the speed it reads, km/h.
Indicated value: 30 km/h
